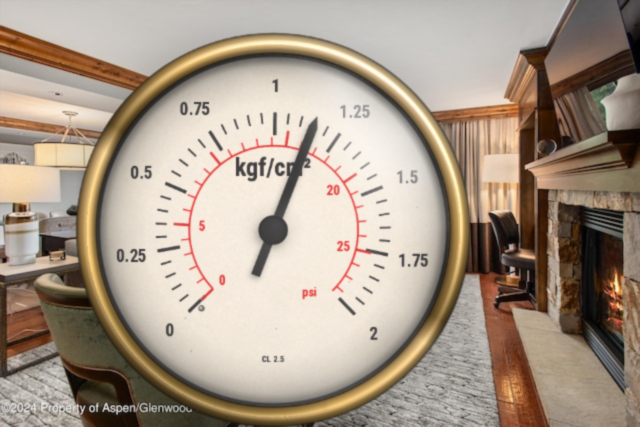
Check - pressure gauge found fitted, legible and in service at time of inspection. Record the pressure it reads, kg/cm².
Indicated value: 1.15 kg/cm²
